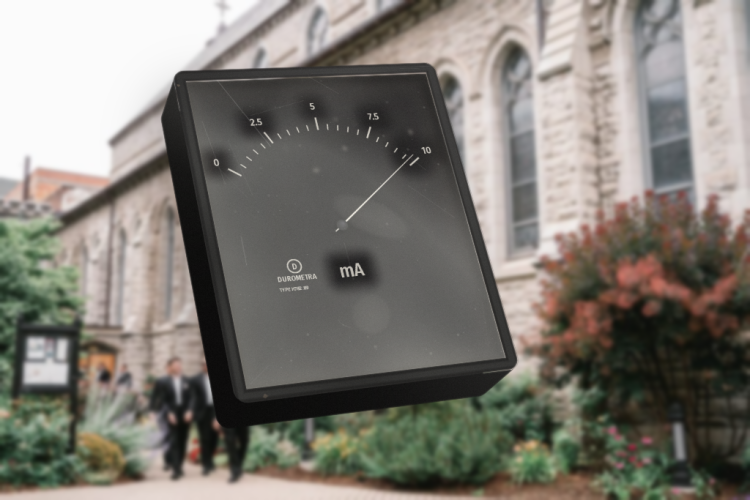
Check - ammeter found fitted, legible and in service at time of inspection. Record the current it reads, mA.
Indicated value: 9.75 mA
